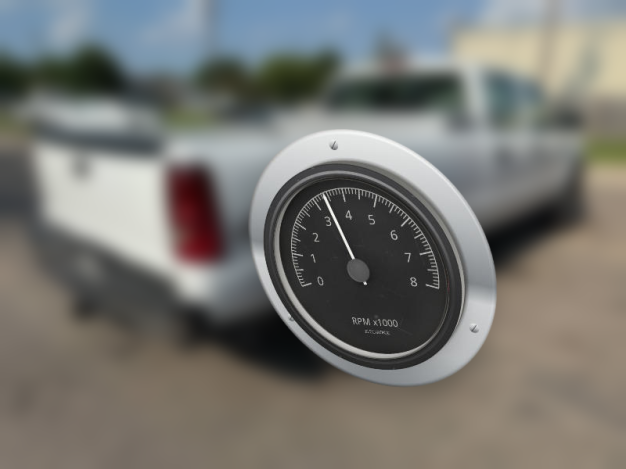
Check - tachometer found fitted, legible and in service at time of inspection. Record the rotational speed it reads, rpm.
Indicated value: 3500 rpm
